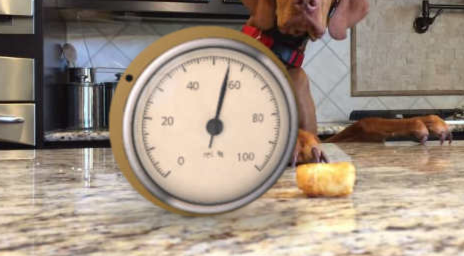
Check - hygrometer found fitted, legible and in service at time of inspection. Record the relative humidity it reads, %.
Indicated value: 55 %
